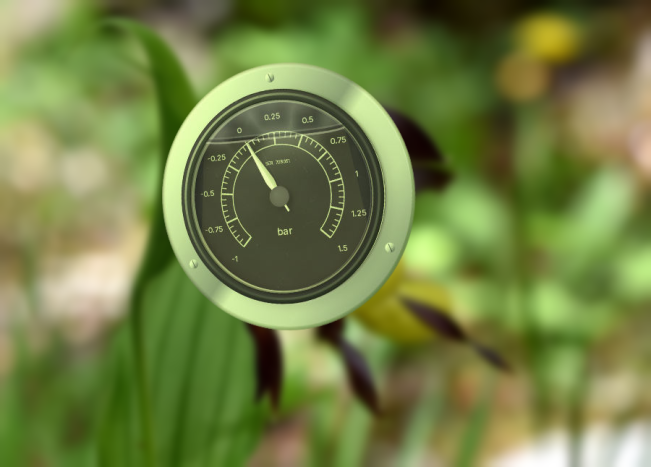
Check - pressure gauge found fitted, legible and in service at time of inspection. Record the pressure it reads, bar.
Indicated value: 0 bar
